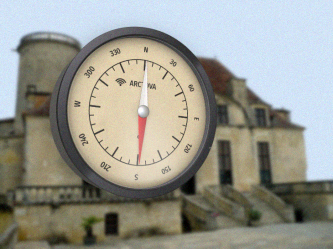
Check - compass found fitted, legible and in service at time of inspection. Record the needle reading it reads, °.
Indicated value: 180 °
